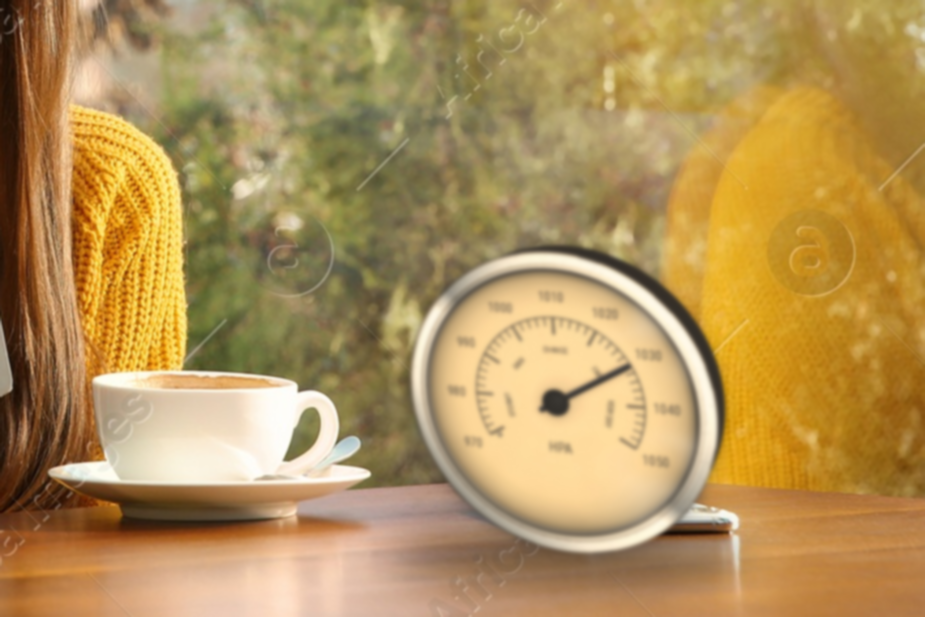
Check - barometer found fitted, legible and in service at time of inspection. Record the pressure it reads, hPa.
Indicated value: 1030 hPa
